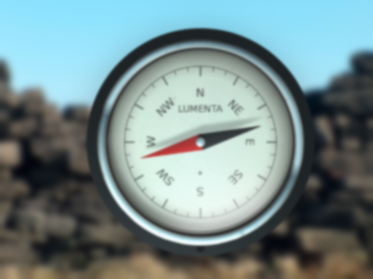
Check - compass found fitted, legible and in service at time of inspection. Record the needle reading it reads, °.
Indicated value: 255 °
